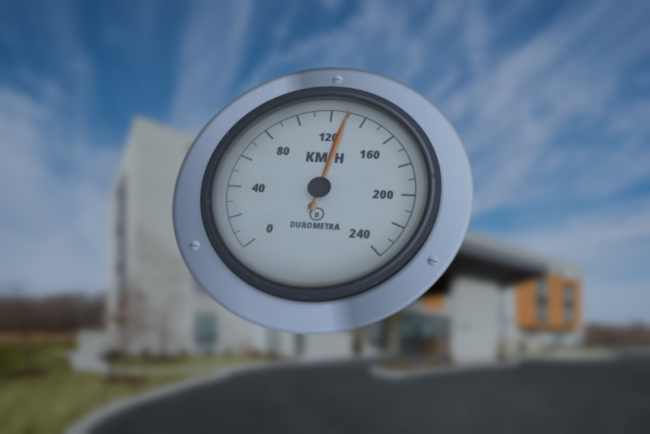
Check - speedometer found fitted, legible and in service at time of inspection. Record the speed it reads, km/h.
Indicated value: 130 km/h
